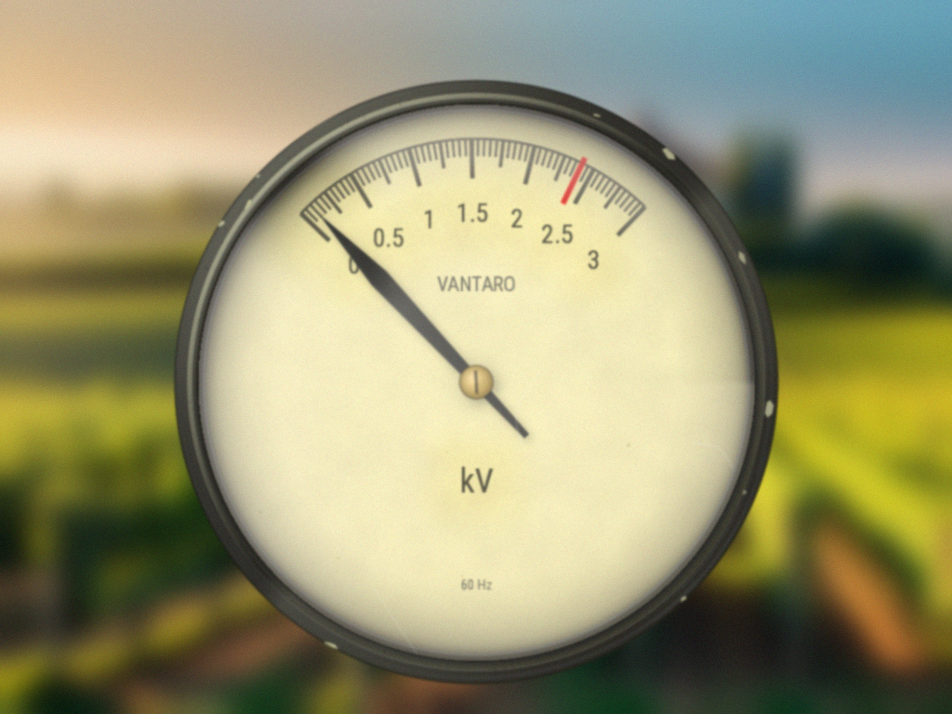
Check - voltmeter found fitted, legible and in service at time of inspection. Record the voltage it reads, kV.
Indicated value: 0.1 kV
